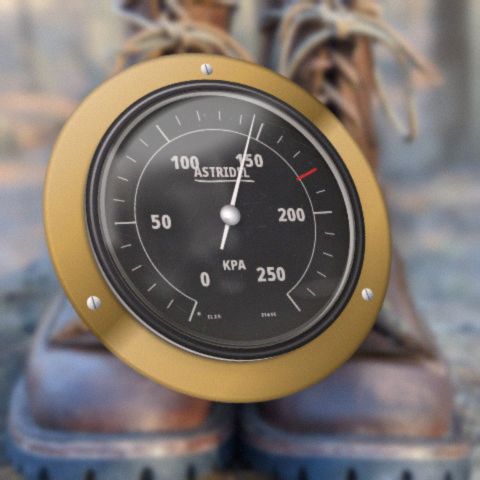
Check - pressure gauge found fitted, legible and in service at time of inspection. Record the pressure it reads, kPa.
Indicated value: 145 kPa
